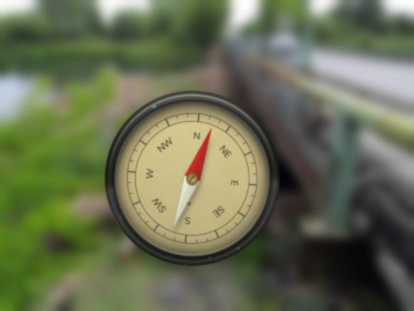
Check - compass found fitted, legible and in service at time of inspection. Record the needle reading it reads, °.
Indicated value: 15 °
